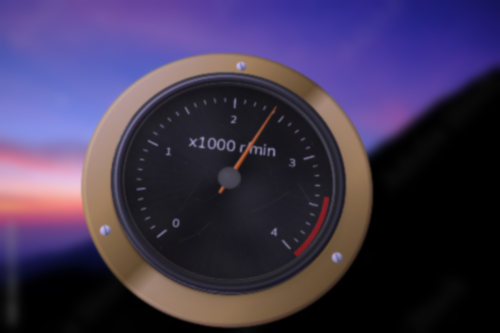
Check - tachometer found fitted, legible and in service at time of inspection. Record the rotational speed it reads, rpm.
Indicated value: 2400 rpm
